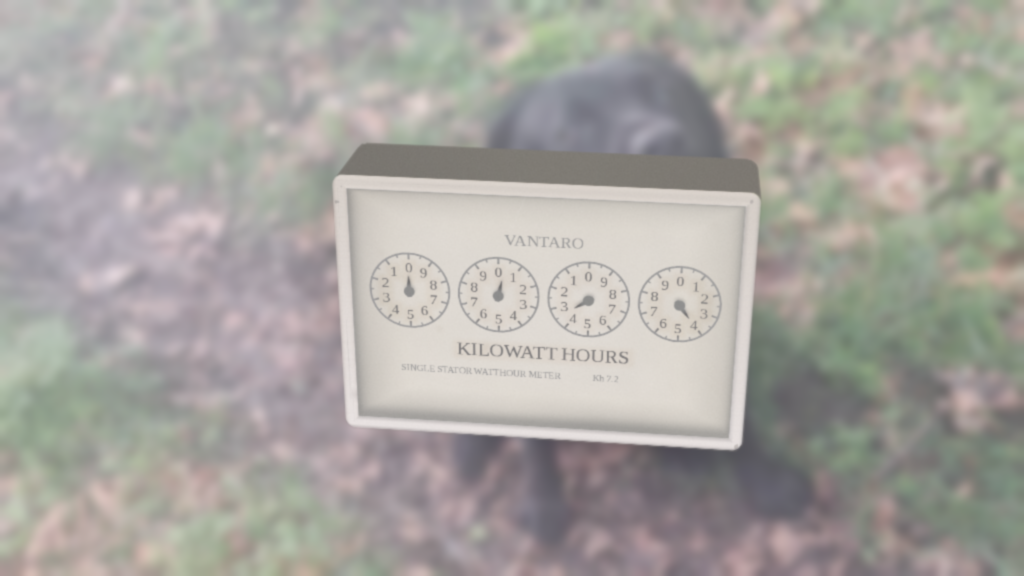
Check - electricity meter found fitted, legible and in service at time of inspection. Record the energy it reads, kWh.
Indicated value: 34 kWh
